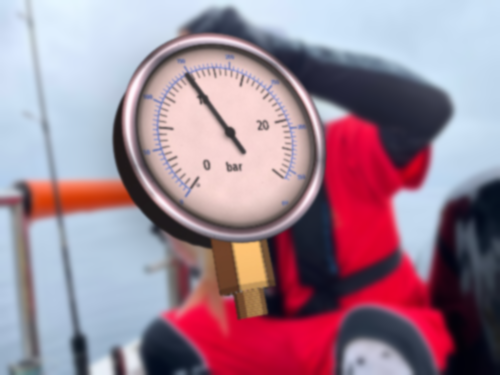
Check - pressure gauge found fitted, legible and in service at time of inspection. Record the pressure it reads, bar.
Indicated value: 10 bar
